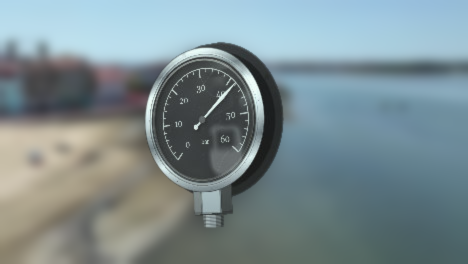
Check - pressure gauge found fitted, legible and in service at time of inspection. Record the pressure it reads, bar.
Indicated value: 42 bar
